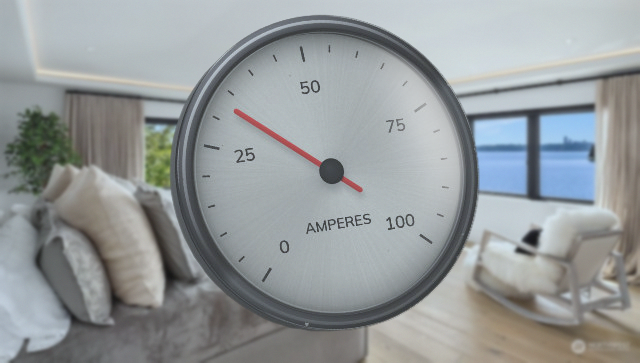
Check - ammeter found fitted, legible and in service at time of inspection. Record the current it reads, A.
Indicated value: 32.5 A
